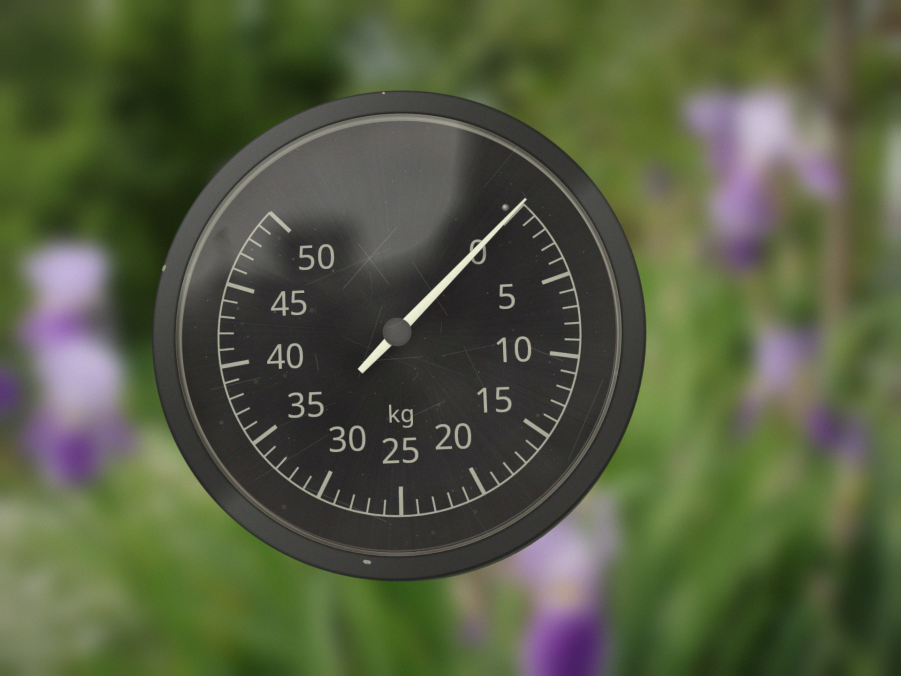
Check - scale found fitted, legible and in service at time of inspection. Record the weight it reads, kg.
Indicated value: 0 kg
